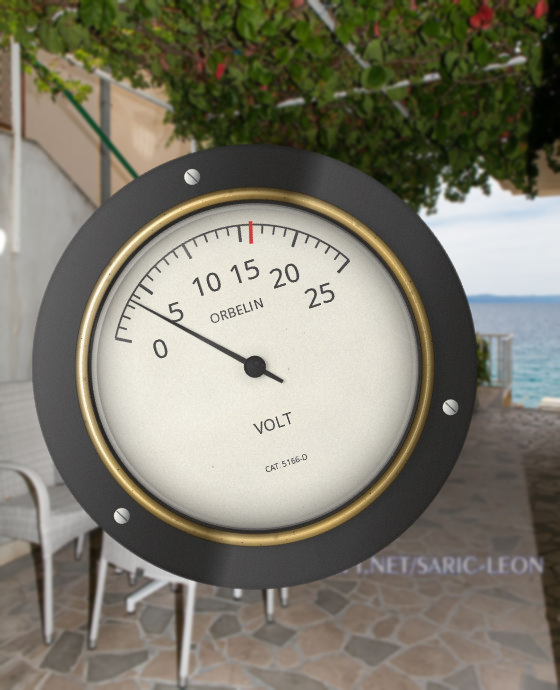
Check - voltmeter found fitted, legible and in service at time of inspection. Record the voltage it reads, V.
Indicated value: 3.5 V
